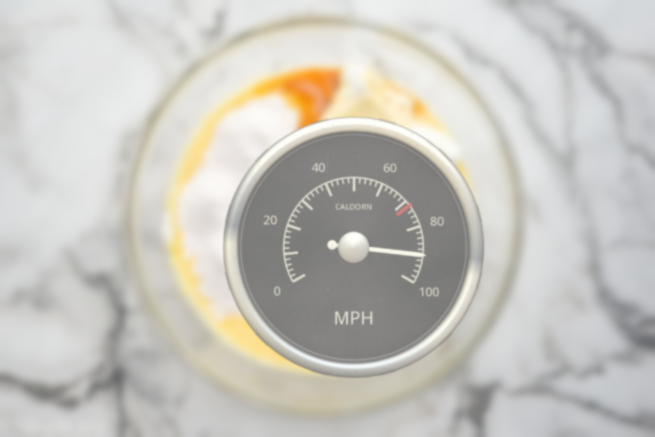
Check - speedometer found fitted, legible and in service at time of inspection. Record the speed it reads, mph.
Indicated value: 90 mph
